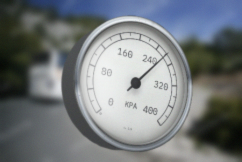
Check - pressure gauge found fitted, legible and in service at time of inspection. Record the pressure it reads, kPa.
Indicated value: 260 kPa
